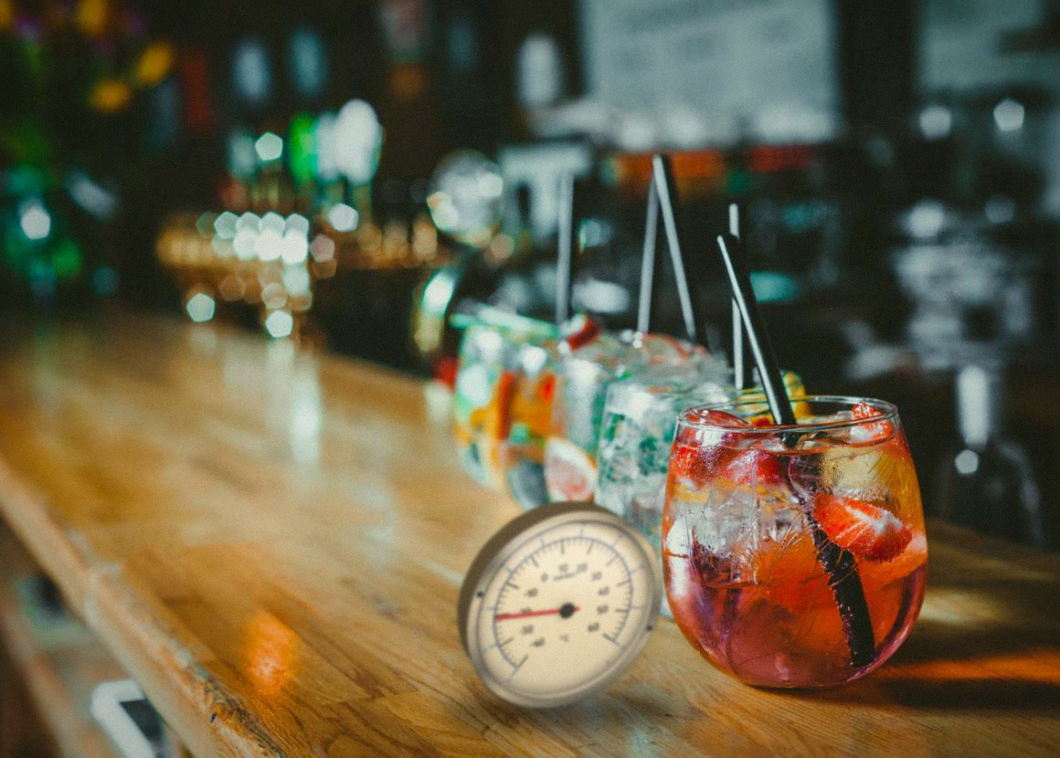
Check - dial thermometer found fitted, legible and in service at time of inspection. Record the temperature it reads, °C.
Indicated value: -20 °C
